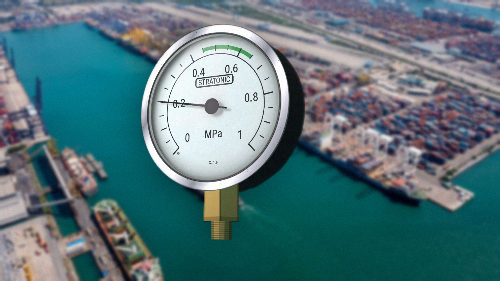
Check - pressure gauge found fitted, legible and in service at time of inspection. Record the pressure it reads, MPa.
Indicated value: 0.2 MPa
